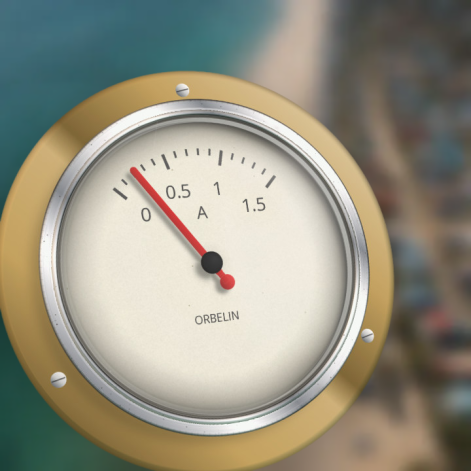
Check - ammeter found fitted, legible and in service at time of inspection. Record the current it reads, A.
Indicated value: 0.2 A
